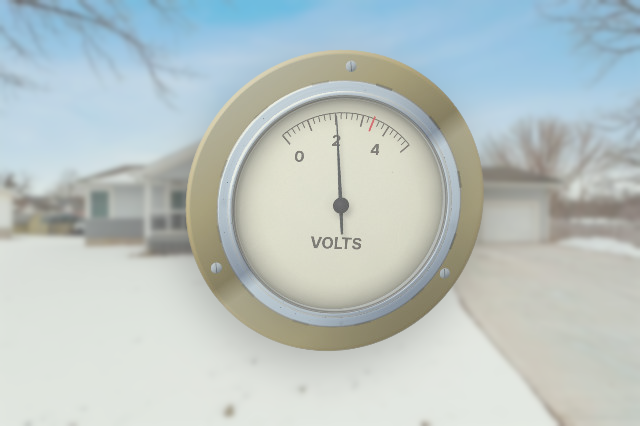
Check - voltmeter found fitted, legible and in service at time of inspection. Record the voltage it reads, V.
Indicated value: 2 V
